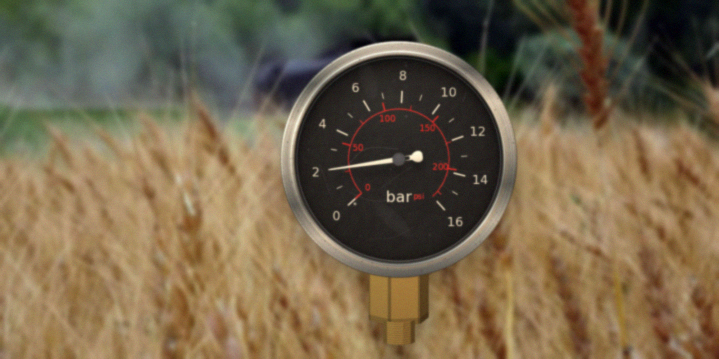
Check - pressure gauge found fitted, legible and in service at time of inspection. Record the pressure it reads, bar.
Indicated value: 2 bar
